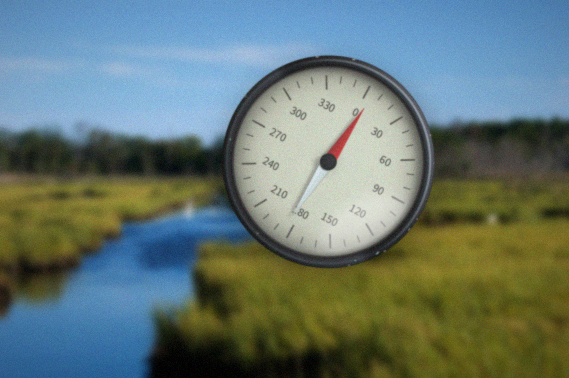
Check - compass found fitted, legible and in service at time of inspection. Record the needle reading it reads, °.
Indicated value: 5 °
